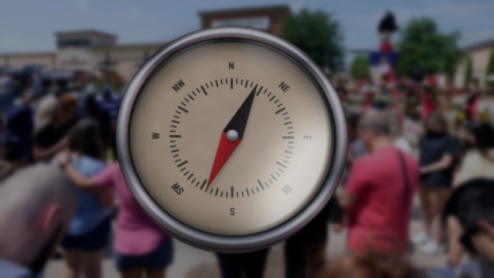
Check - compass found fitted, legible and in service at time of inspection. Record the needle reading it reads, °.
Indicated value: 205 °
